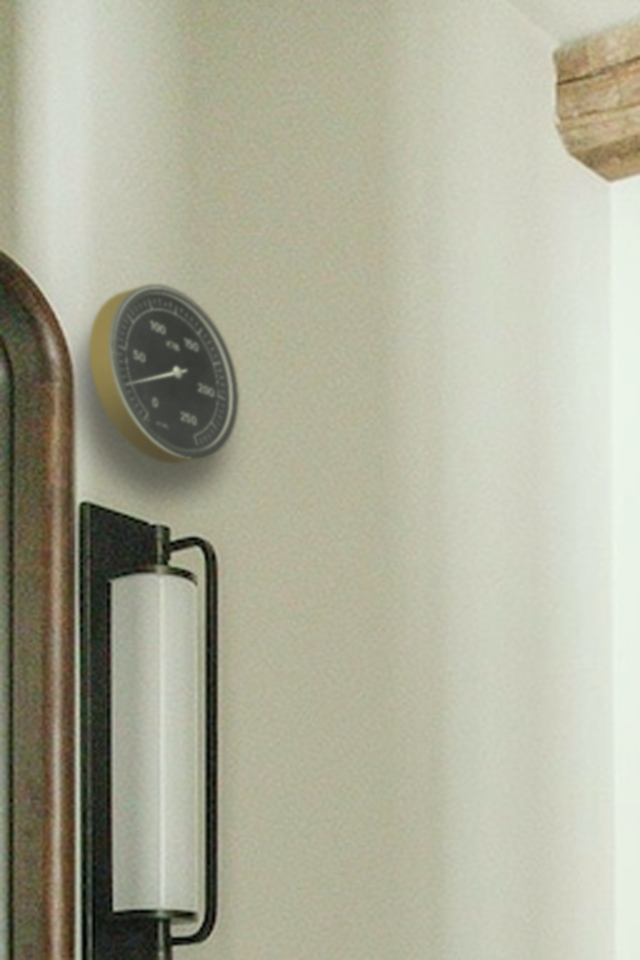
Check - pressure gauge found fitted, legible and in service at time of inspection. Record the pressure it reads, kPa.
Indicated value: 25 kPa
